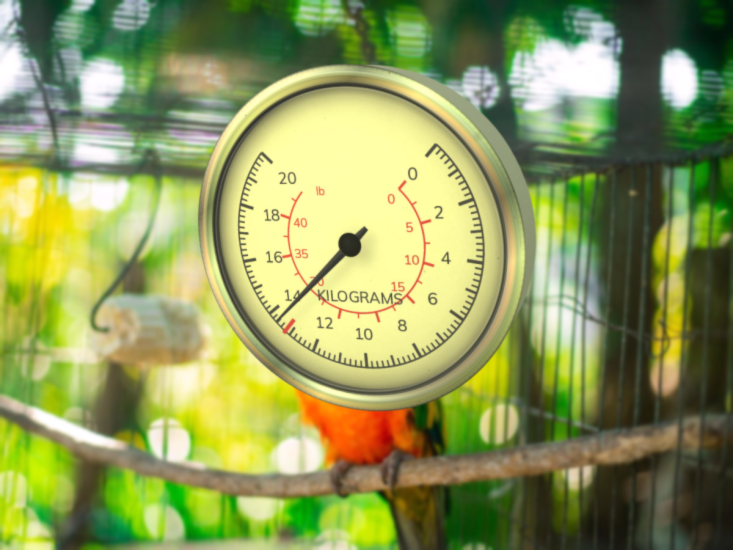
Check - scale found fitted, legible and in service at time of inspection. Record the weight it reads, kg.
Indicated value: 13.6 kg
